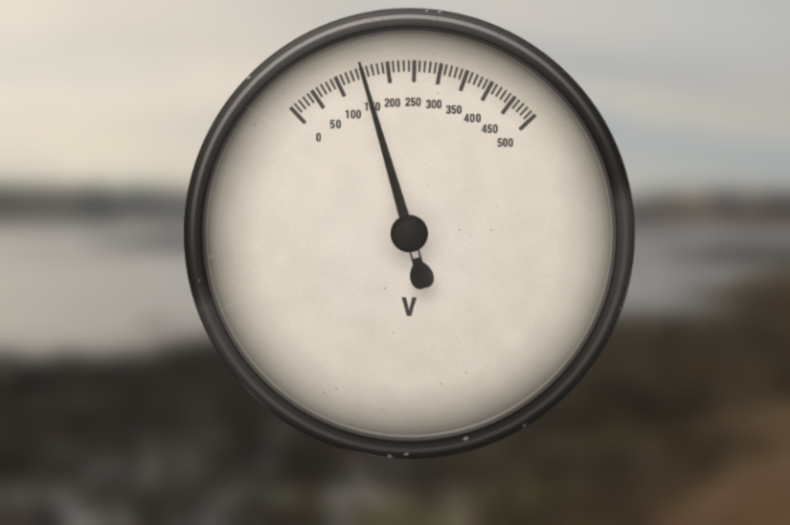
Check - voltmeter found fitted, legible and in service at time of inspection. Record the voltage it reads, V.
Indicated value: 150 V
